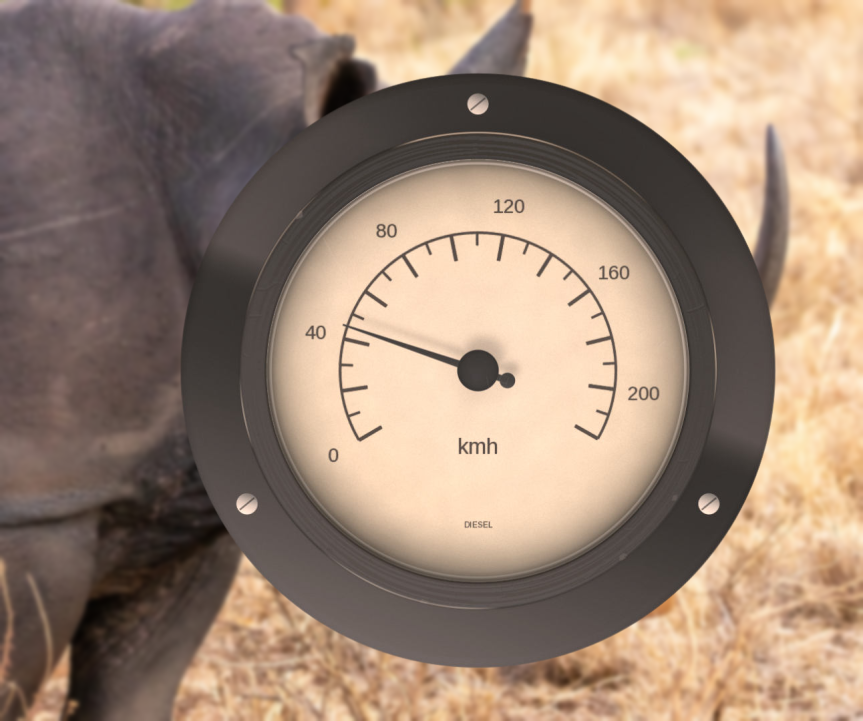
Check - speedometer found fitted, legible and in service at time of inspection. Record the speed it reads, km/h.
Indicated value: 45 km/h
